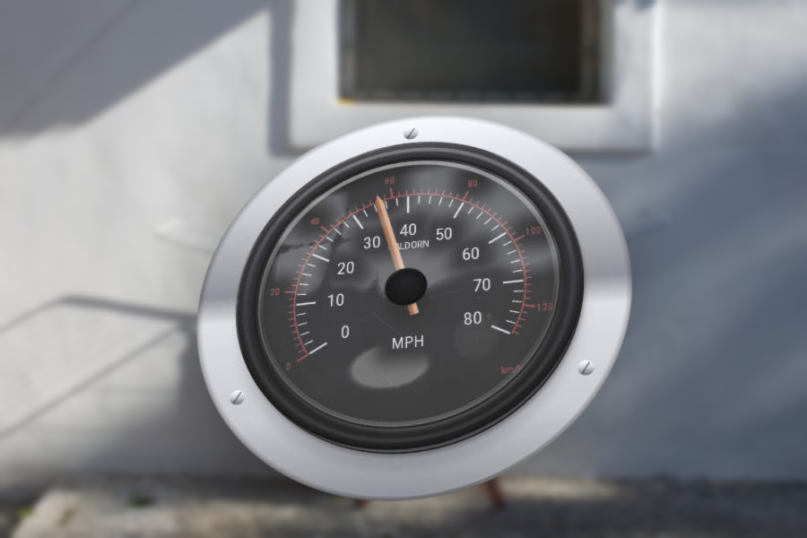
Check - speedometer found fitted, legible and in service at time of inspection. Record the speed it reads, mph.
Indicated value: 35 mph
